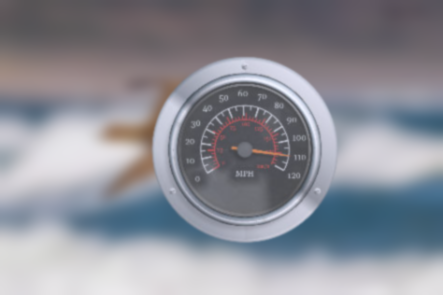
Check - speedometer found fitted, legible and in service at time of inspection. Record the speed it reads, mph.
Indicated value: 110 mph
